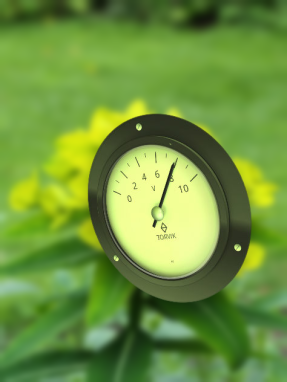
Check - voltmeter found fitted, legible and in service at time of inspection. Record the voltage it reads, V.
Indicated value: 8 V
